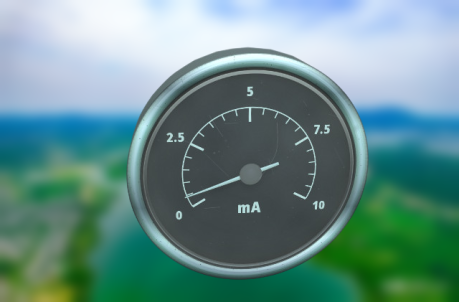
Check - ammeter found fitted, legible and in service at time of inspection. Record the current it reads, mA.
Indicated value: 0.5 mA
